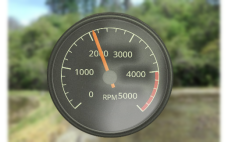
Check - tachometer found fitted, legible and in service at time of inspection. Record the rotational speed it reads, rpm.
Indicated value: 2100 rpm
